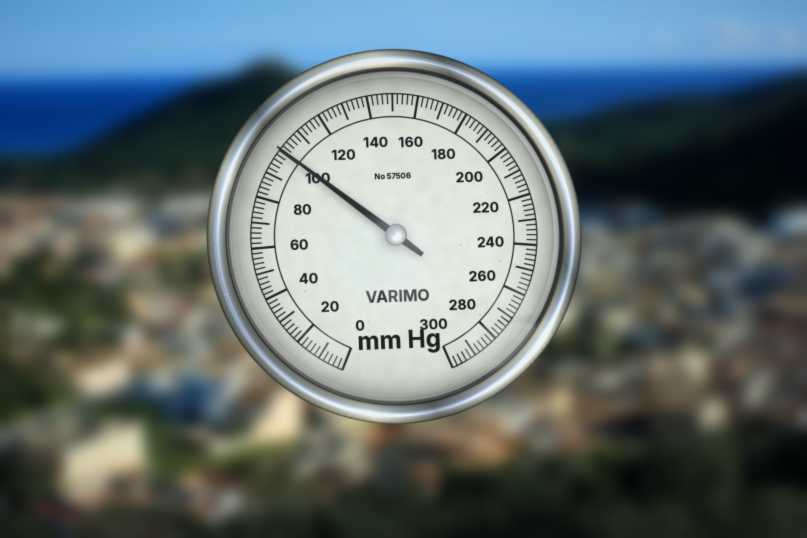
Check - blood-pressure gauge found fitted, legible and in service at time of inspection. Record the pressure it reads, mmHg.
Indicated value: 100 mmHg
